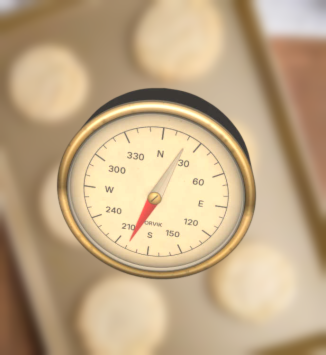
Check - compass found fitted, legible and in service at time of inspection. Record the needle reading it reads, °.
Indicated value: 200 °
